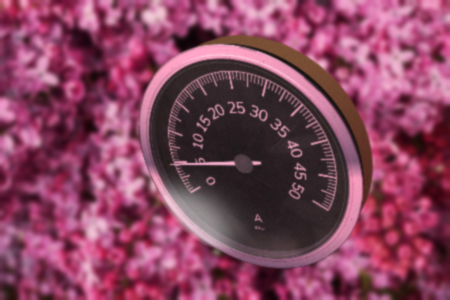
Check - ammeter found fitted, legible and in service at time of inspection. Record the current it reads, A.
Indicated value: 5 A
